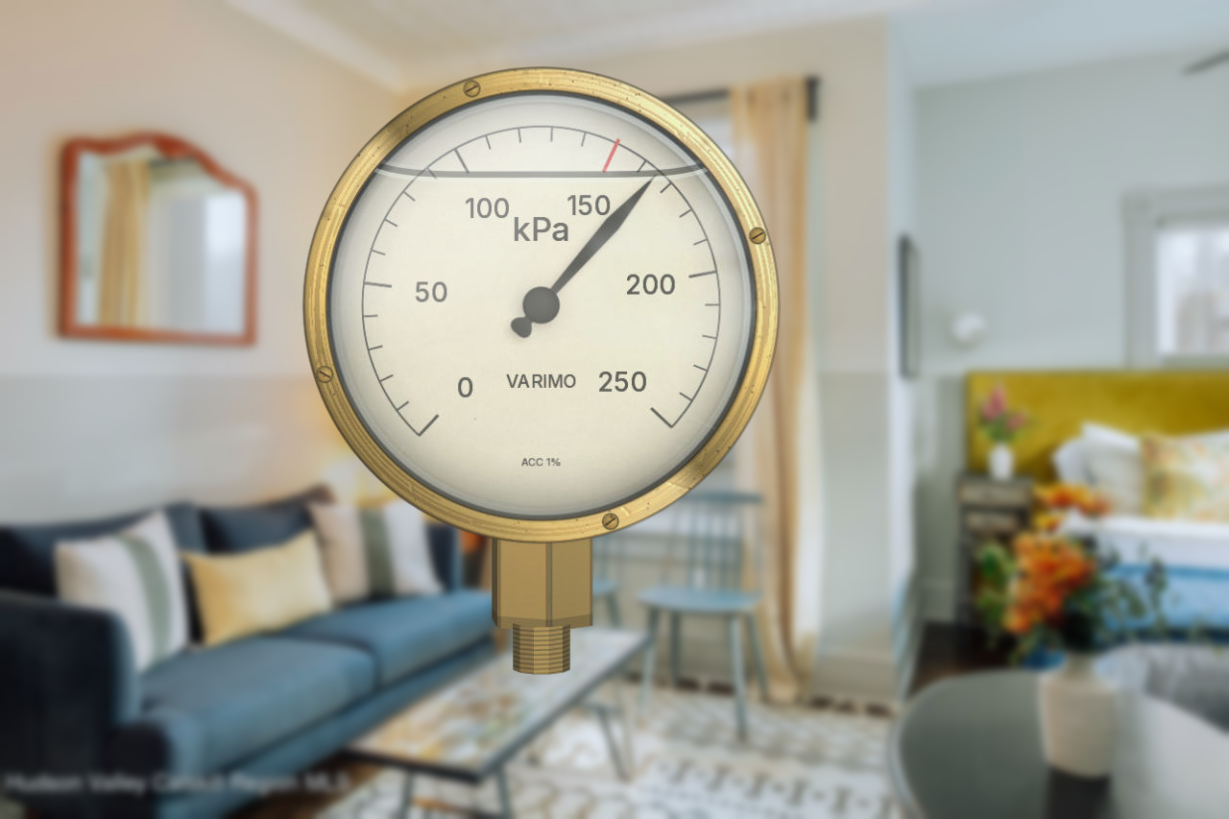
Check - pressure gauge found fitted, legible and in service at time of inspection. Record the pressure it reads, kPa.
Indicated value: 165 kPa
